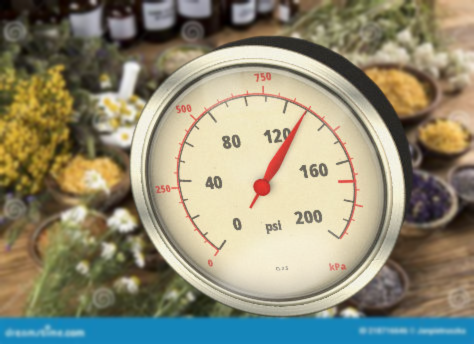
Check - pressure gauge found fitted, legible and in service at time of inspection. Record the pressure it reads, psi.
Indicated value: 130 psi
